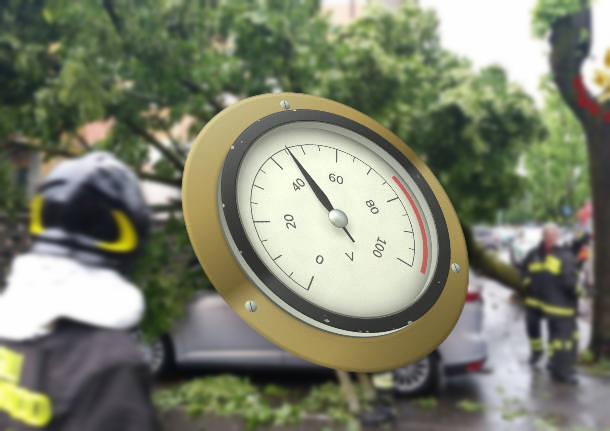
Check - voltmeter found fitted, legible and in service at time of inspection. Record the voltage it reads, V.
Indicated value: 45 V
